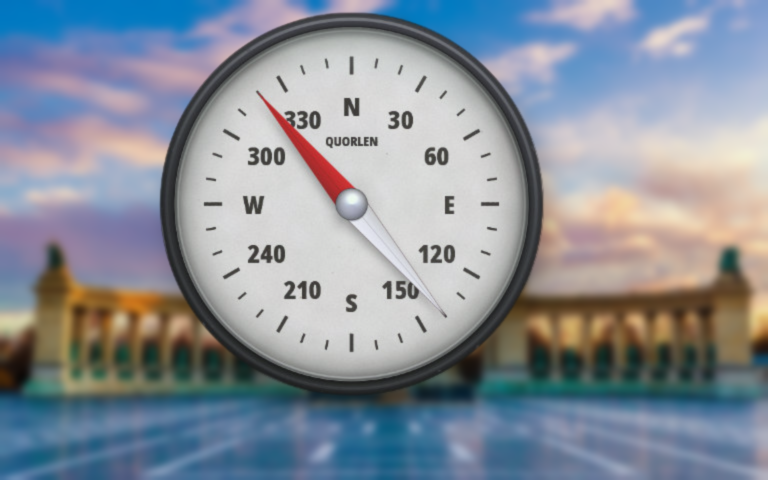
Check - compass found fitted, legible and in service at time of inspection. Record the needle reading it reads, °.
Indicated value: 320 °
